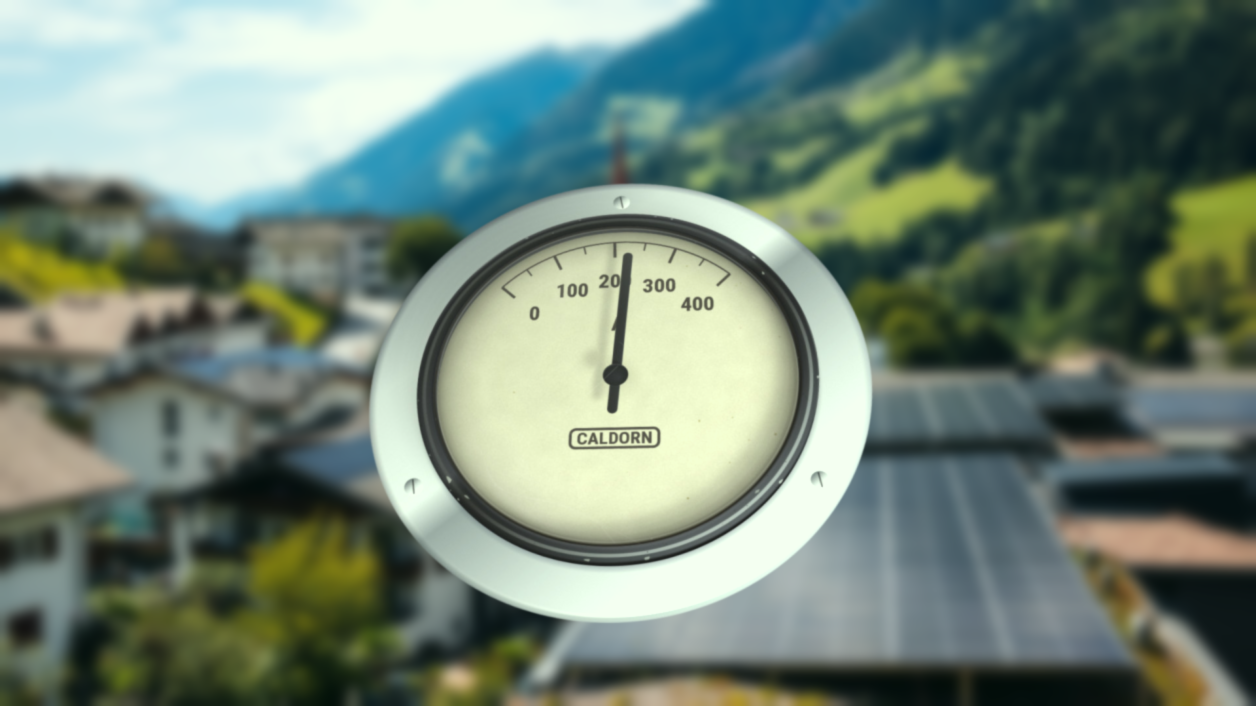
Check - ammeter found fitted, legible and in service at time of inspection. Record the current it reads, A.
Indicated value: 225 A
